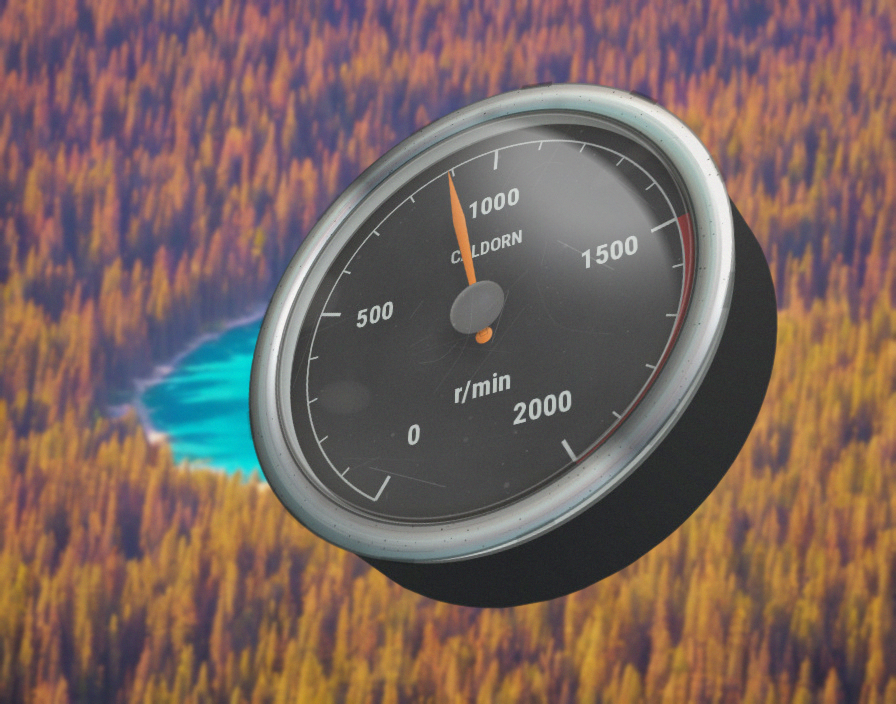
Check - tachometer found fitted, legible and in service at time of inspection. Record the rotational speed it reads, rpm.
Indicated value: 900 rpm
